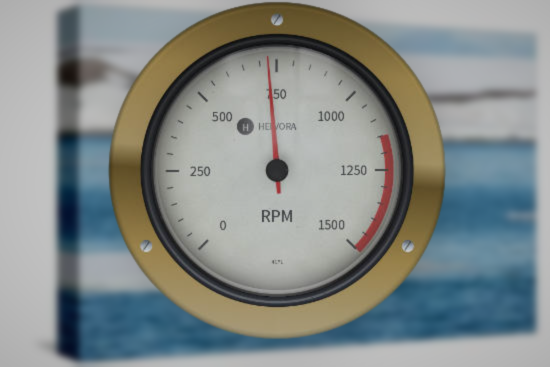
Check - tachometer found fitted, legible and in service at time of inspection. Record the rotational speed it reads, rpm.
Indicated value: 725 rpm
